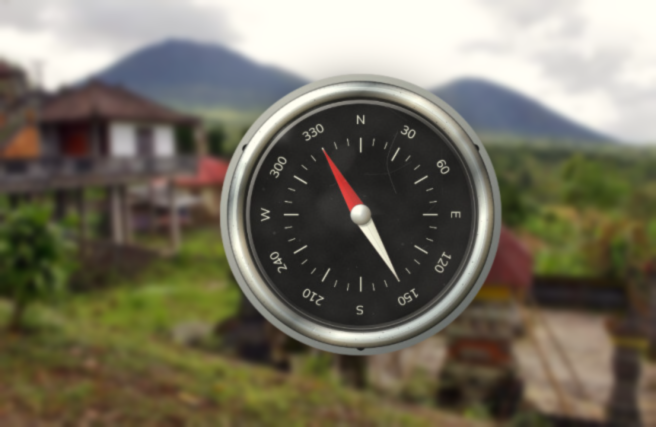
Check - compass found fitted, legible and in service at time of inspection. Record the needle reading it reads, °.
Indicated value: 330 °
